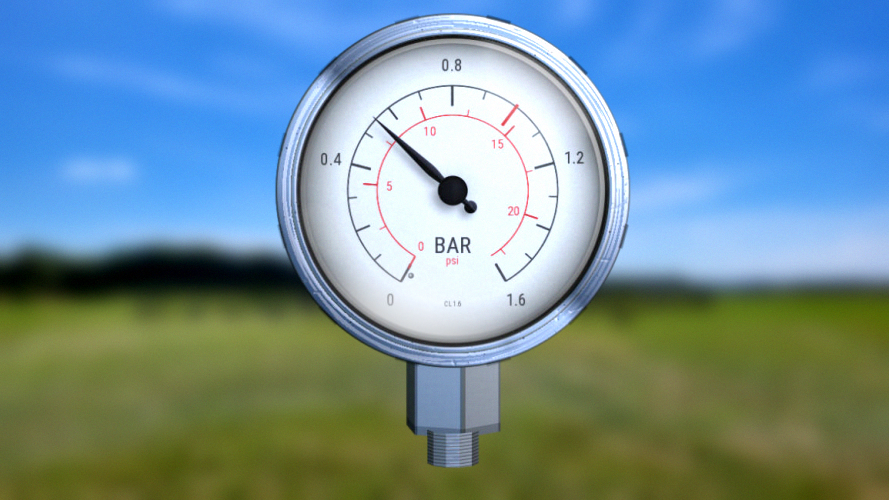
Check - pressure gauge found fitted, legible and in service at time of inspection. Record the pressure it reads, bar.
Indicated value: 0.55 bar
